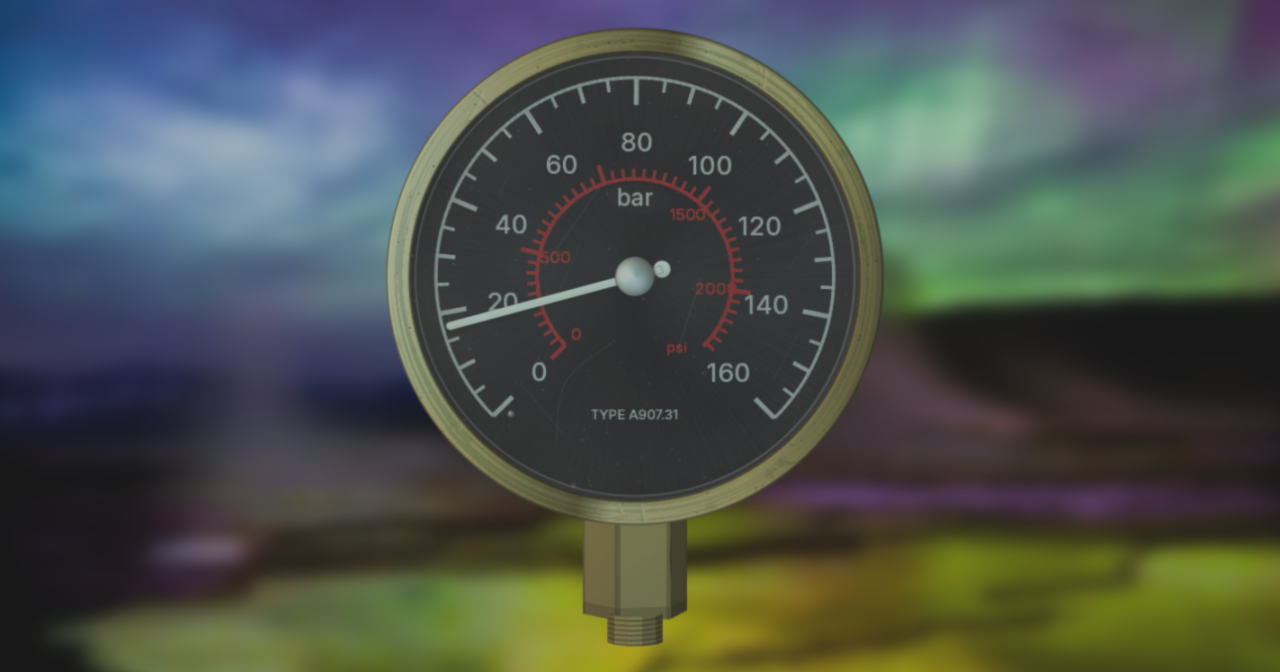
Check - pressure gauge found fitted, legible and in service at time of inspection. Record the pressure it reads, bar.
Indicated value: 17.5 bar
